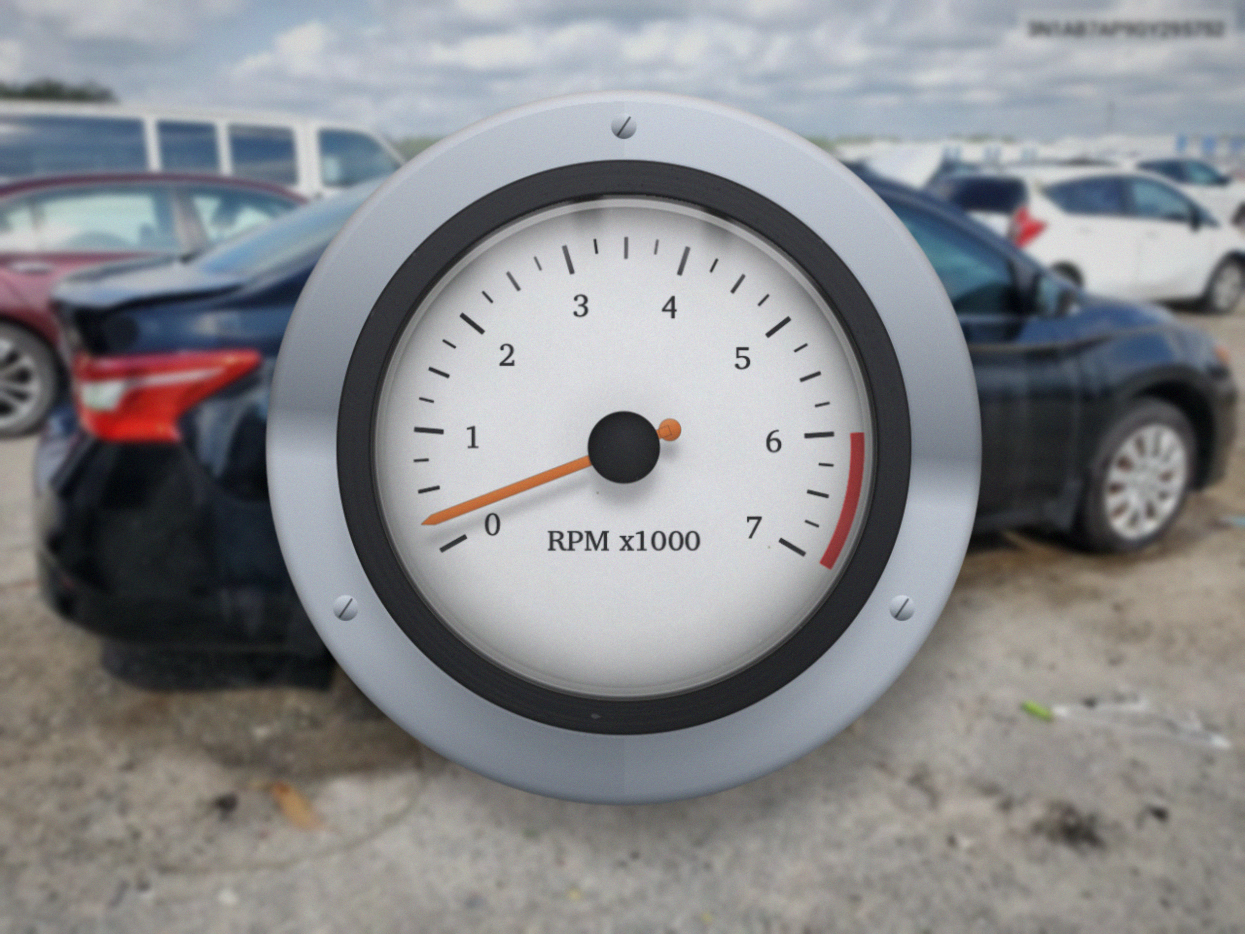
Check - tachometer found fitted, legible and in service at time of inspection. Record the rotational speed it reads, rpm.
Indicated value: 250 rpm
